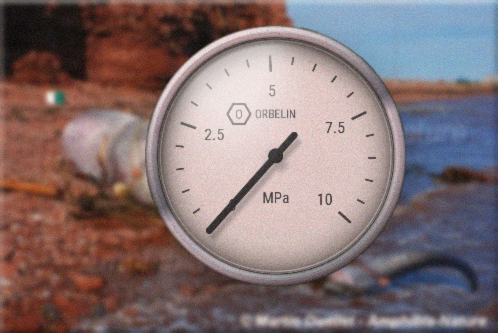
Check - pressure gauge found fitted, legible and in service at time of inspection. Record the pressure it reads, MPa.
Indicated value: 0 MPa
